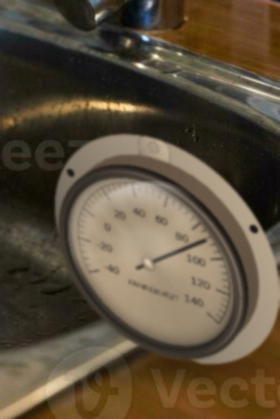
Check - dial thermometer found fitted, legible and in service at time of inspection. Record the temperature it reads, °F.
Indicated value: 88 °F
